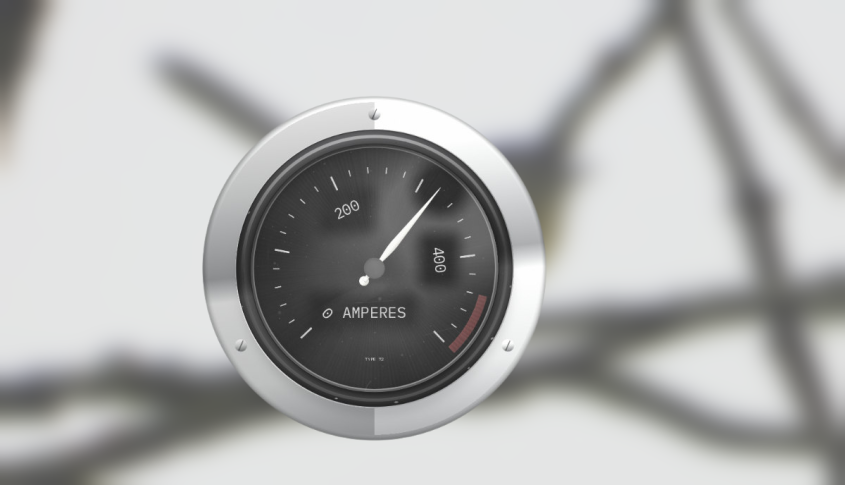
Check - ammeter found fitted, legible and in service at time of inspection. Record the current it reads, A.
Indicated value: 320 A
